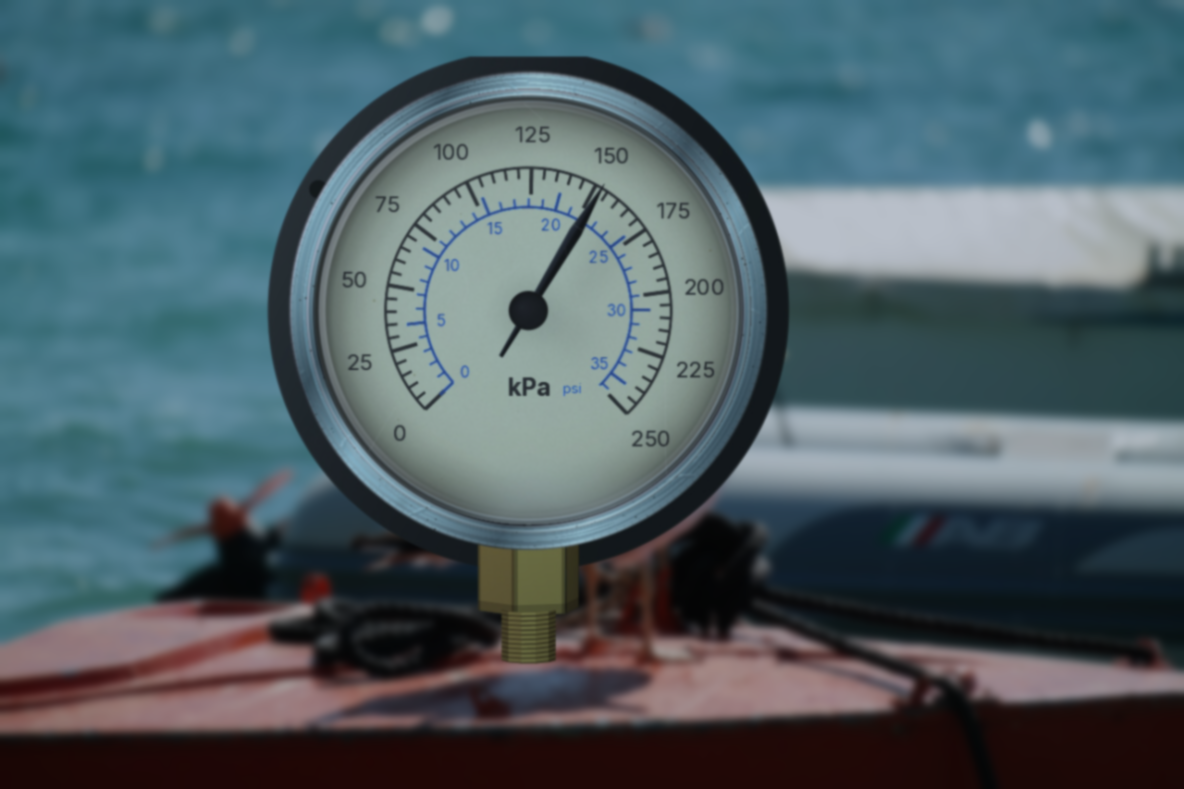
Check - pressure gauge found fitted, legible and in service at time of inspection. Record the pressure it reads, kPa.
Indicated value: 152.5 kPa
